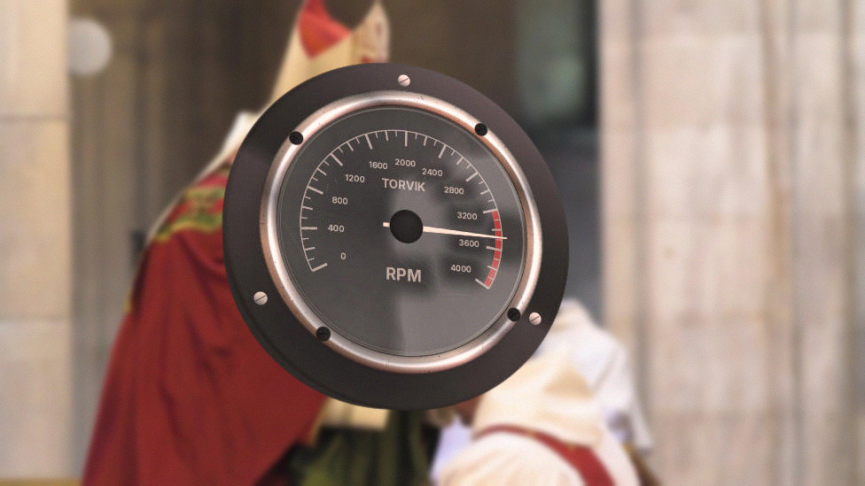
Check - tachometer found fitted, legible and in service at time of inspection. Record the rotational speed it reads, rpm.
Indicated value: 3500 rpm
